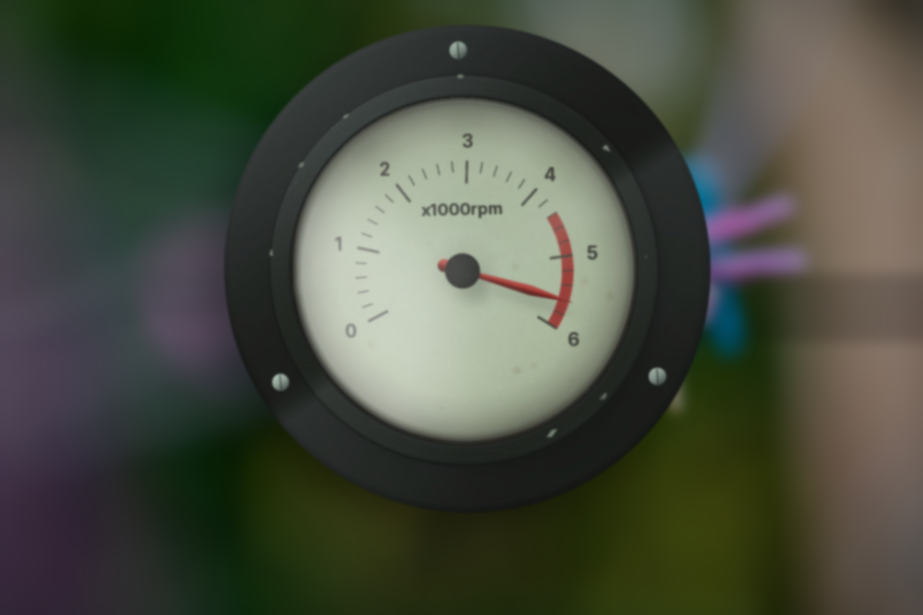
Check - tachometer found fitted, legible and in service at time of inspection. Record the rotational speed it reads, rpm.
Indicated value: 5600 rpm
